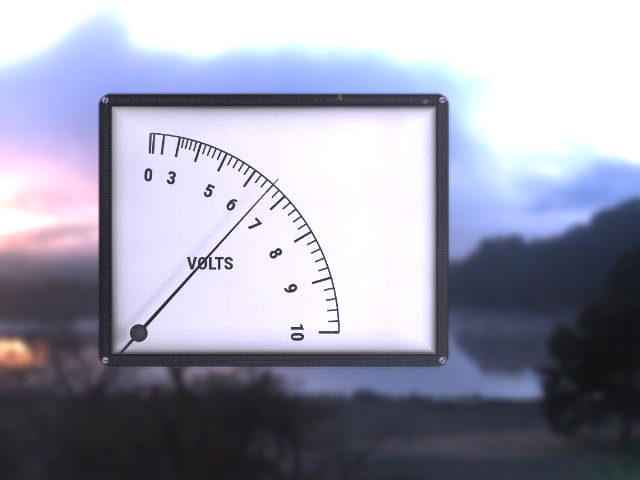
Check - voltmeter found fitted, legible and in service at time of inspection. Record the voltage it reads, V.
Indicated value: 6.6 V
